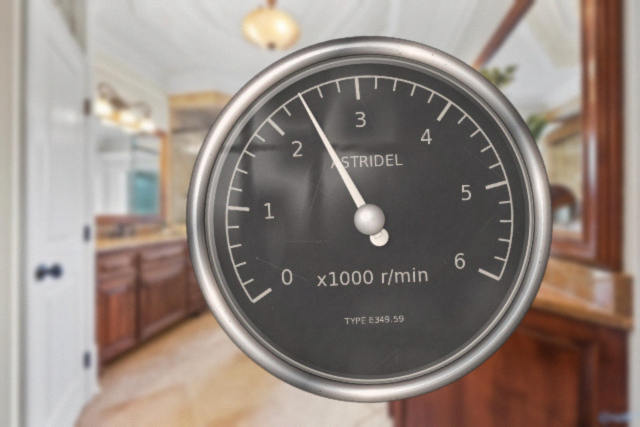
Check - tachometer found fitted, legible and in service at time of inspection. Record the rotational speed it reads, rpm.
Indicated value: 2400 rpm
